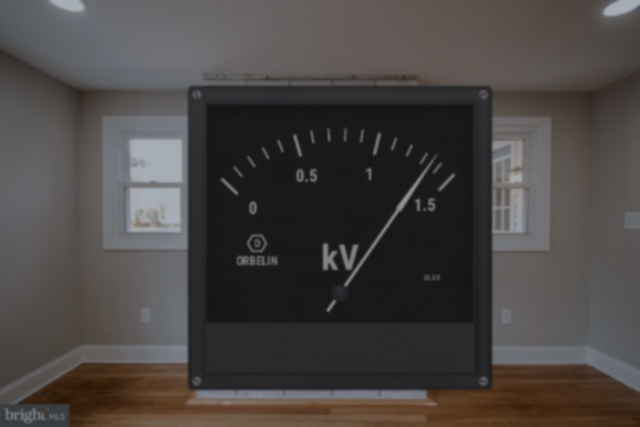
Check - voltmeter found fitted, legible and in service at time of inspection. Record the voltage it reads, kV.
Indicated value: 1.35 kV
